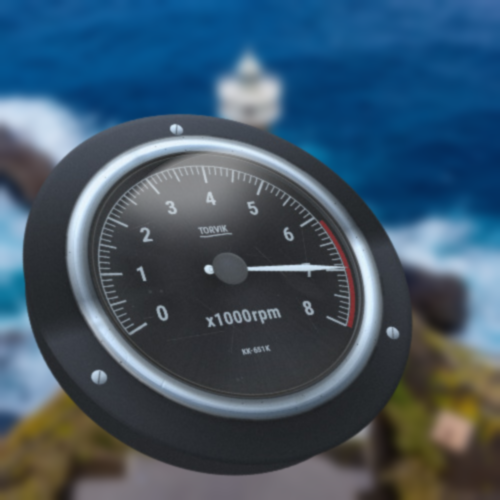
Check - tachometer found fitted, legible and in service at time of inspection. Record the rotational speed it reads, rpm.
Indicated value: 7000 rpm
